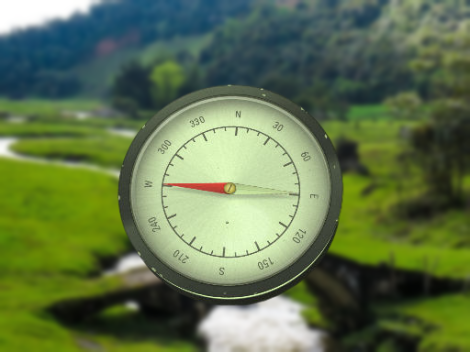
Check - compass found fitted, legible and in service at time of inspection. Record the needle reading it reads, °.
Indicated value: 270 °
